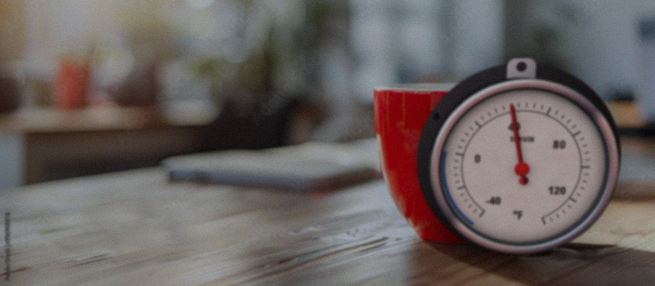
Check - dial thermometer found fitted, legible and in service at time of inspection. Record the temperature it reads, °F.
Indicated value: 40 °F
